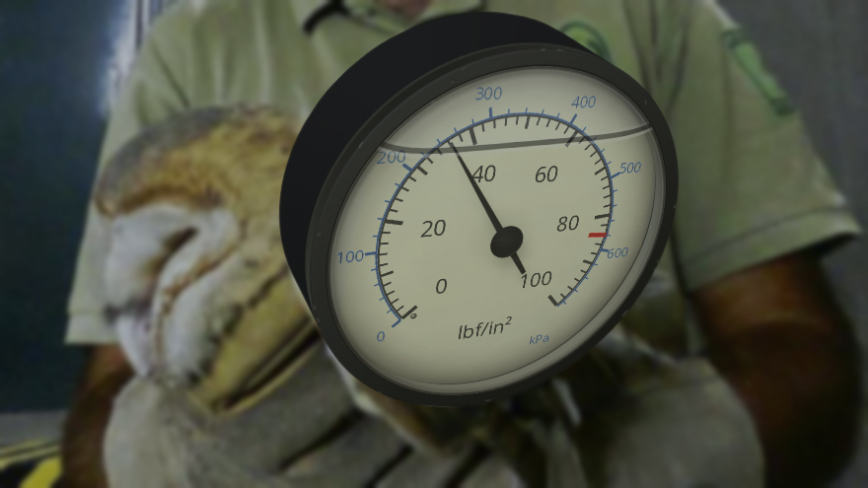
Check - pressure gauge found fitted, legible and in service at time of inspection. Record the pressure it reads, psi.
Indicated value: 36 psi
